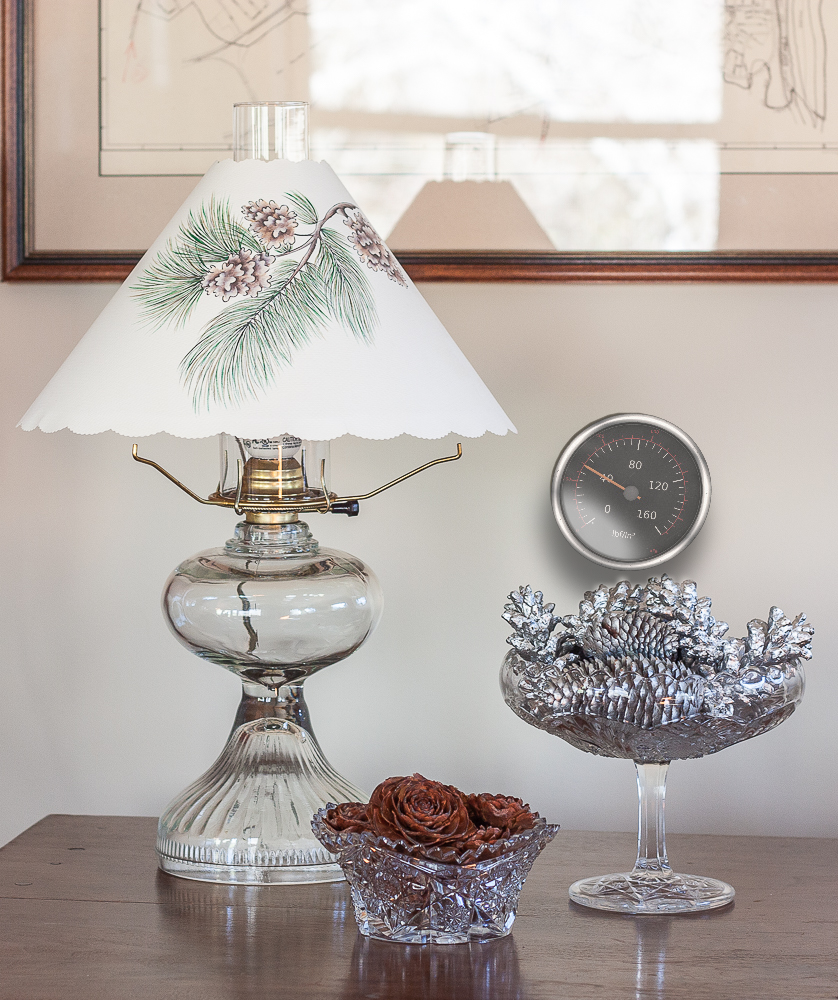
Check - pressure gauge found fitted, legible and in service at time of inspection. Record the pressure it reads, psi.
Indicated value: 40 psi
